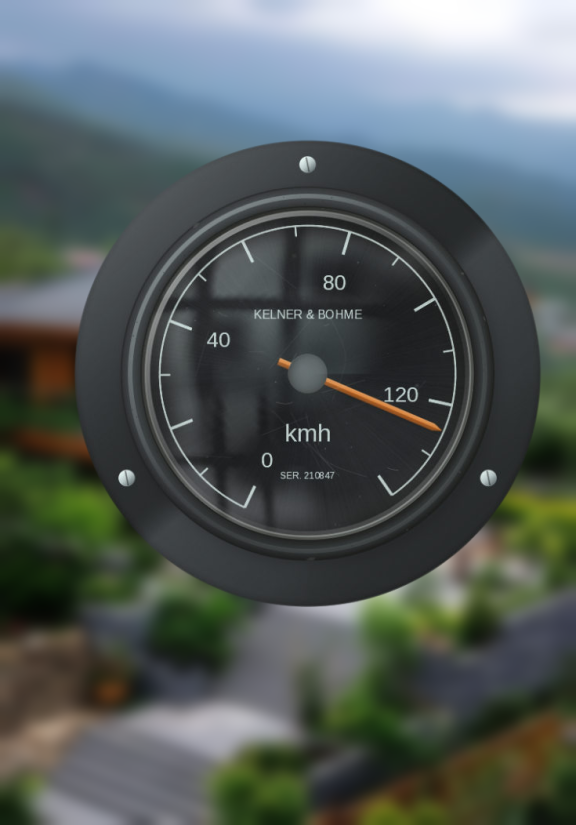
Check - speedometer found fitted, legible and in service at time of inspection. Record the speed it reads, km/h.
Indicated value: 125 km/h
